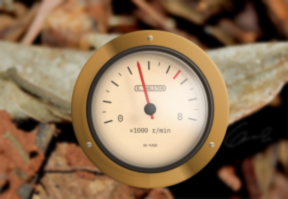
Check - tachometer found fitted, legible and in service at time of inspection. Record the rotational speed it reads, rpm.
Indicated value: 3500 rpm
